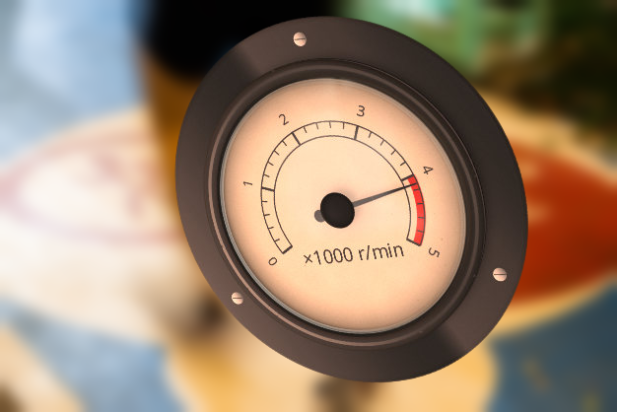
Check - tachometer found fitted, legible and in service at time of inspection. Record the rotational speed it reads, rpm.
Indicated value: 4100 rpm
